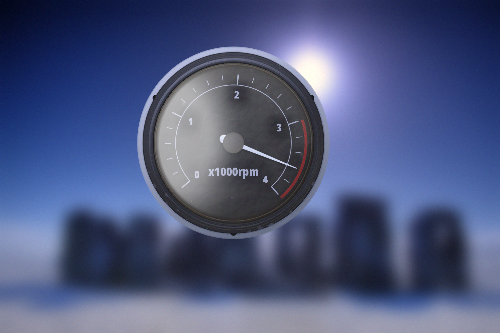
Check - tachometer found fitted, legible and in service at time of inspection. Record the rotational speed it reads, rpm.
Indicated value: 3600 rpm
